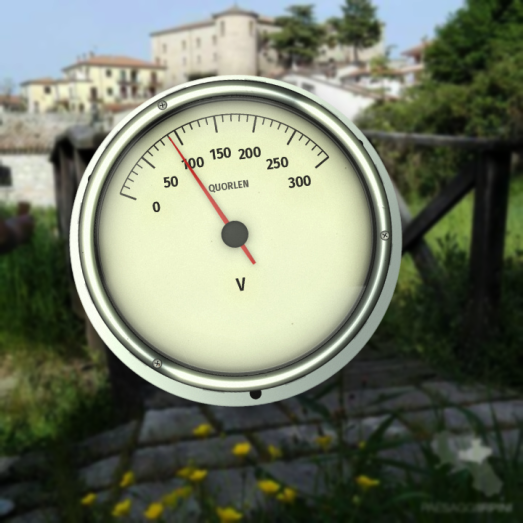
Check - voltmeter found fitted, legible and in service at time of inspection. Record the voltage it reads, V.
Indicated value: 90 V
